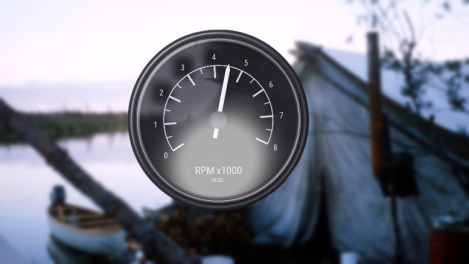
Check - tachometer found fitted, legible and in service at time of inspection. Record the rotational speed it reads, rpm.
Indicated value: 4500 rpm
